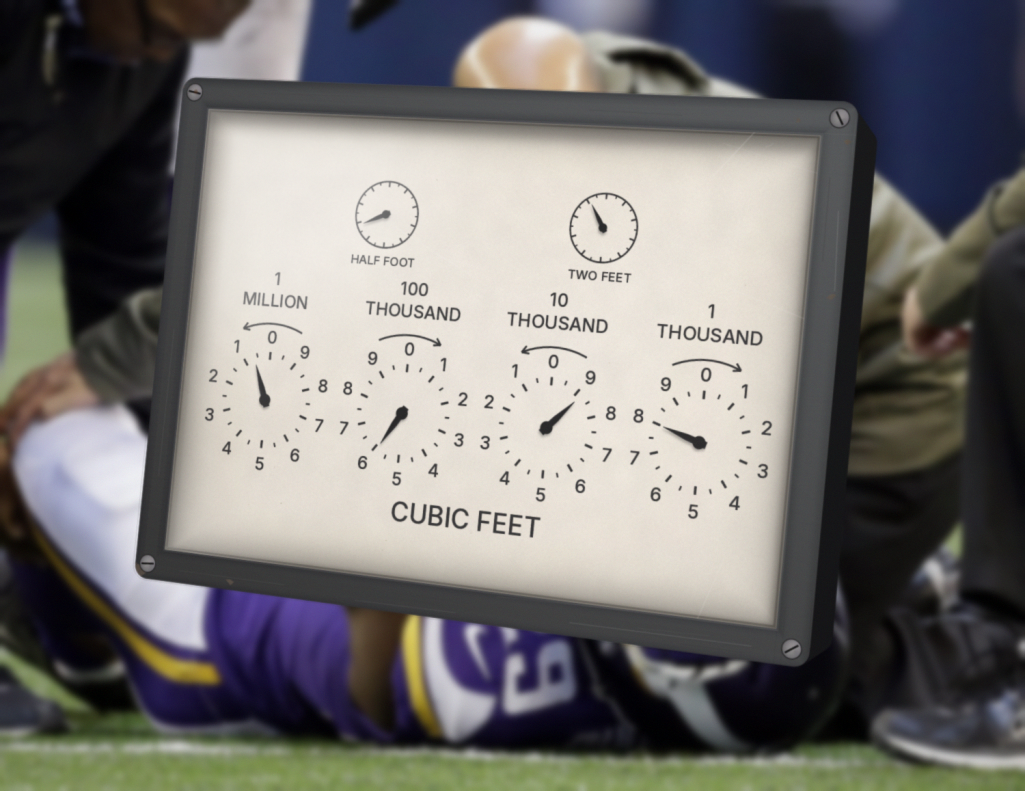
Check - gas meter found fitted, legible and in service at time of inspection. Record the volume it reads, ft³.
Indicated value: 58800 ft³
